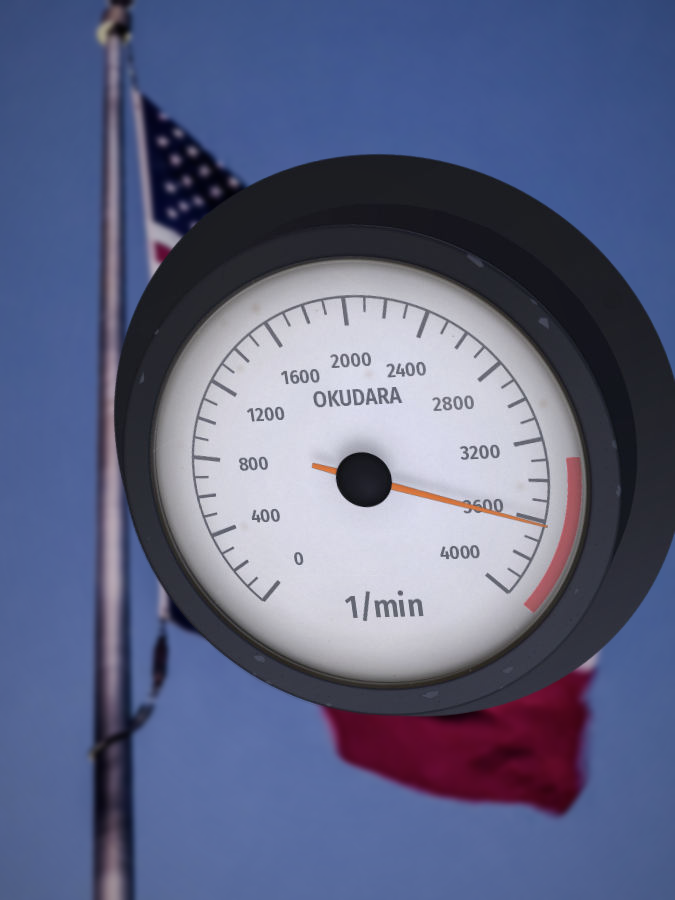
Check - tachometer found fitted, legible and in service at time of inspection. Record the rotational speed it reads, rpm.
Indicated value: 3600 rpm
